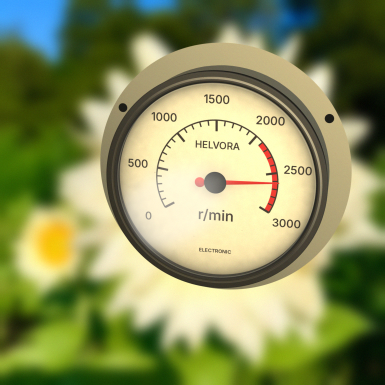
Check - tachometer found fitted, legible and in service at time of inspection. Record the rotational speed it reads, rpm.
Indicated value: 2600 rpm
